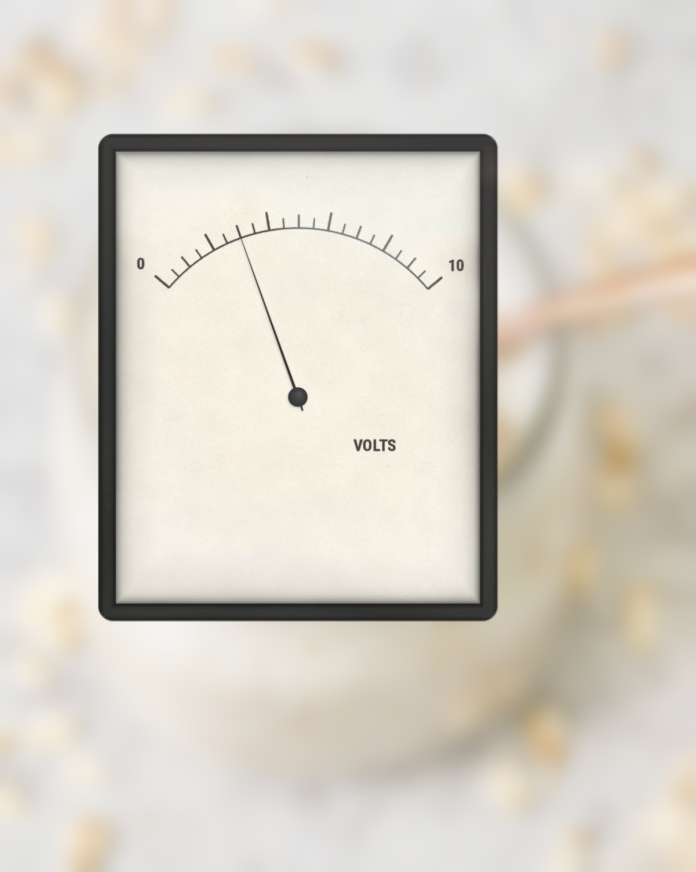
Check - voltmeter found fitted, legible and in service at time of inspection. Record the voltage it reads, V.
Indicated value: 3 V
